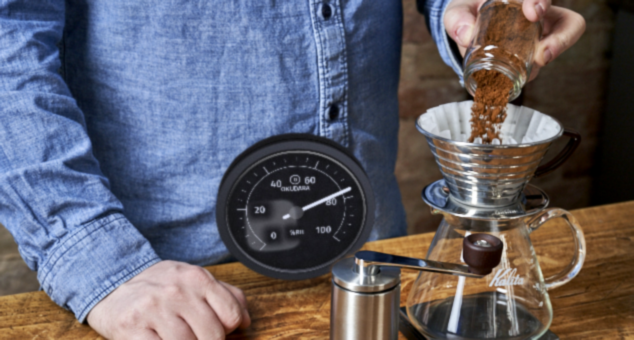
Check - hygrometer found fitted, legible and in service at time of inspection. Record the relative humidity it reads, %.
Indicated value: 76 %
